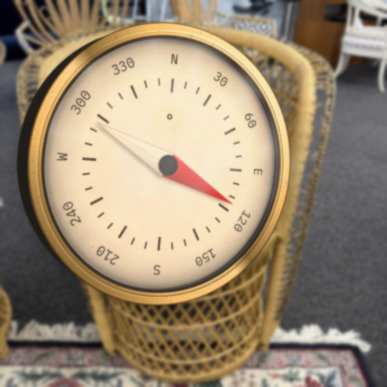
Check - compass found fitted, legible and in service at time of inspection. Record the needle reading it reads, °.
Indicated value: 115 °
